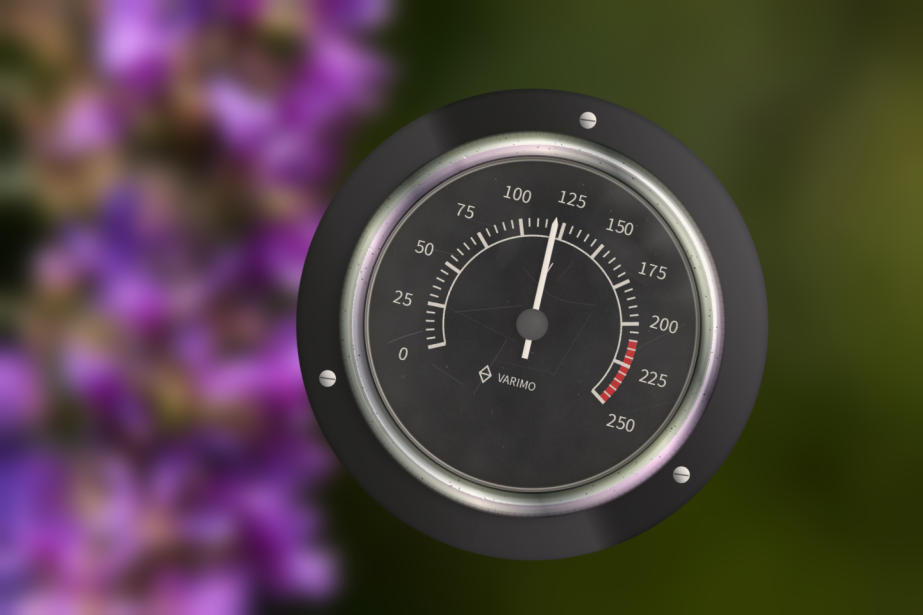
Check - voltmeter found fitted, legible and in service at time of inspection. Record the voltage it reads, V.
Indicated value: 120 V
